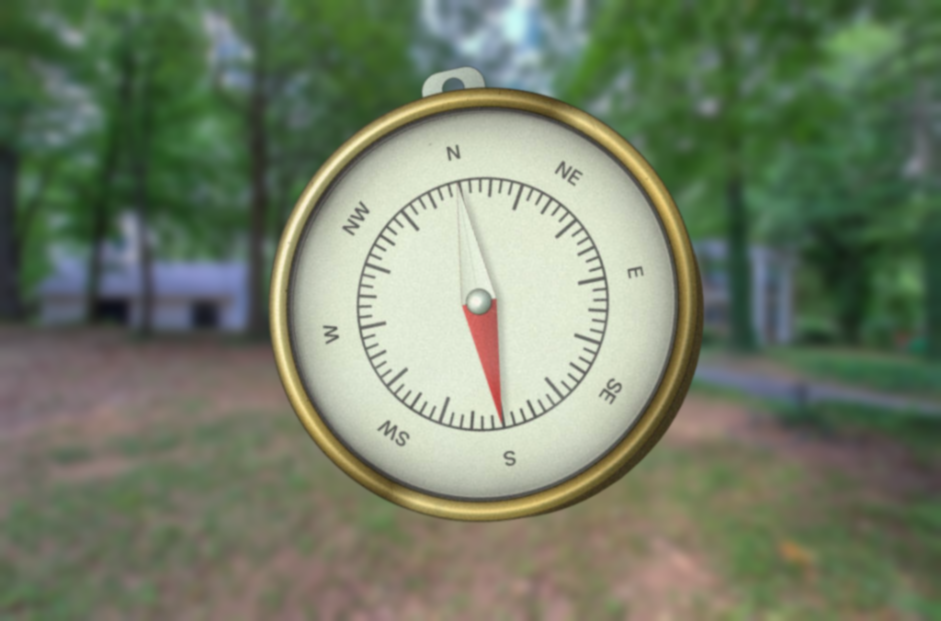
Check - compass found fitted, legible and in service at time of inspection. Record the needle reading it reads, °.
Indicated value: 180 °
